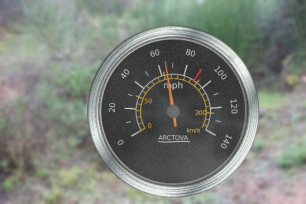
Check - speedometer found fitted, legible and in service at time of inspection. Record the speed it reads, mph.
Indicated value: 65 mph
